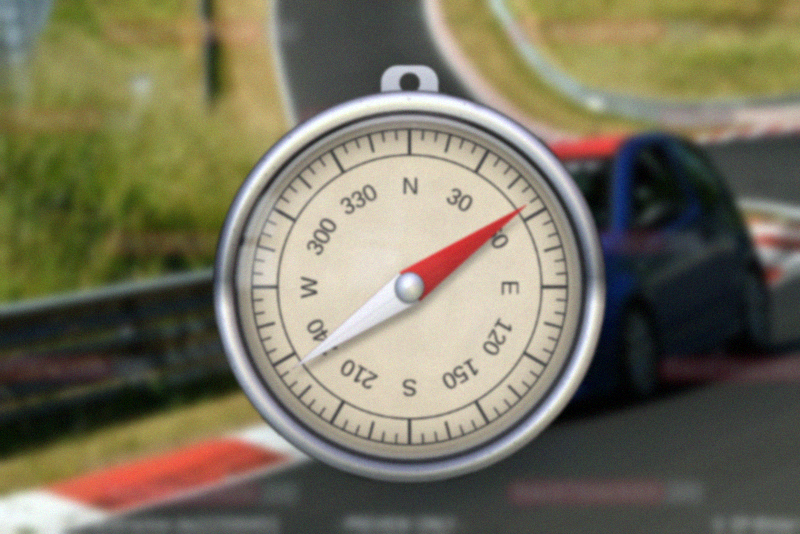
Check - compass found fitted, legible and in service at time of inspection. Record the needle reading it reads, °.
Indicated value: 55 °
